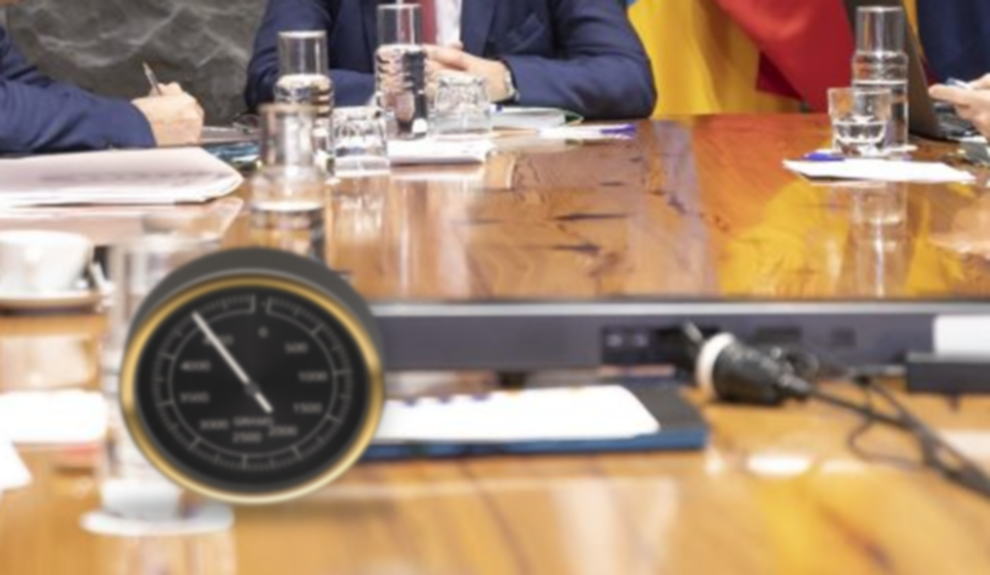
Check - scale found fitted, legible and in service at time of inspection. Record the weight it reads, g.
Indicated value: 4500 g
